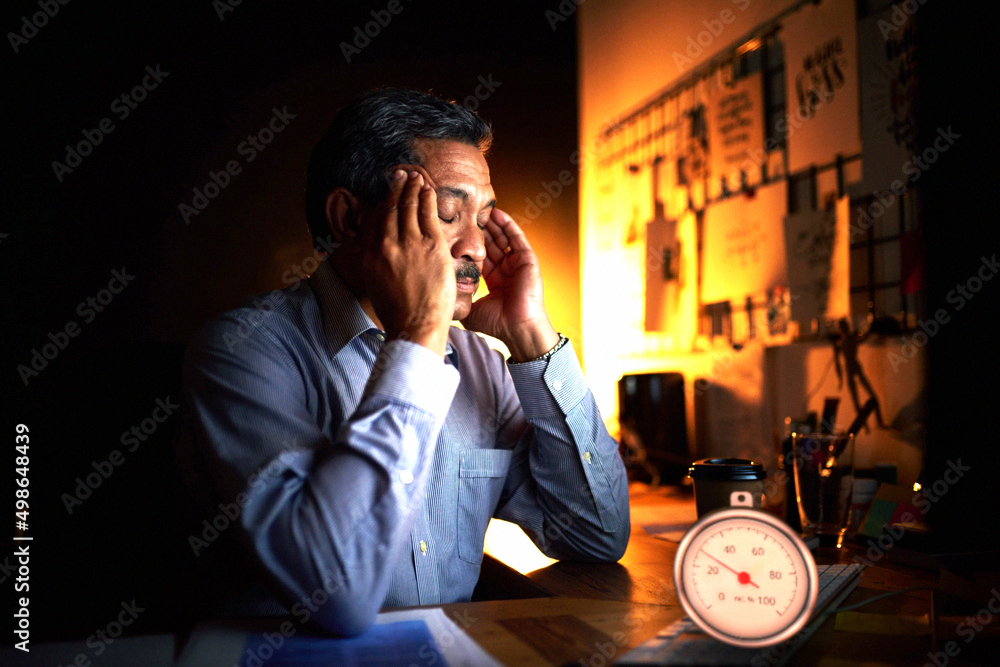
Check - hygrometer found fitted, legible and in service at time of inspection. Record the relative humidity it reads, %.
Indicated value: 28 %
